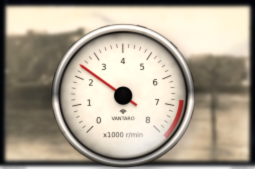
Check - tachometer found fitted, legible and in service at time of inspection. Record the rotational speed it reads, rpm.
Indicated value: 2400 rpm
